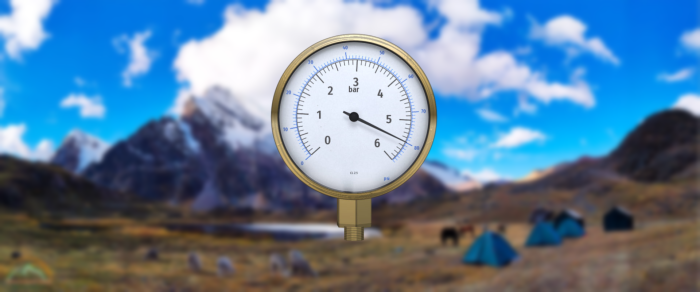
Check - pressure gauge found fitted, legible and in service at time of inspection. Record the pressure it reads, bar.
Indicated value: 5.5 bar
